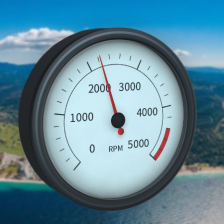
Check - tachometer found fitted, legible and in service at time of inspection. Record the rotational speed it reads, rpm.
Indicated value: 2200 rpm
